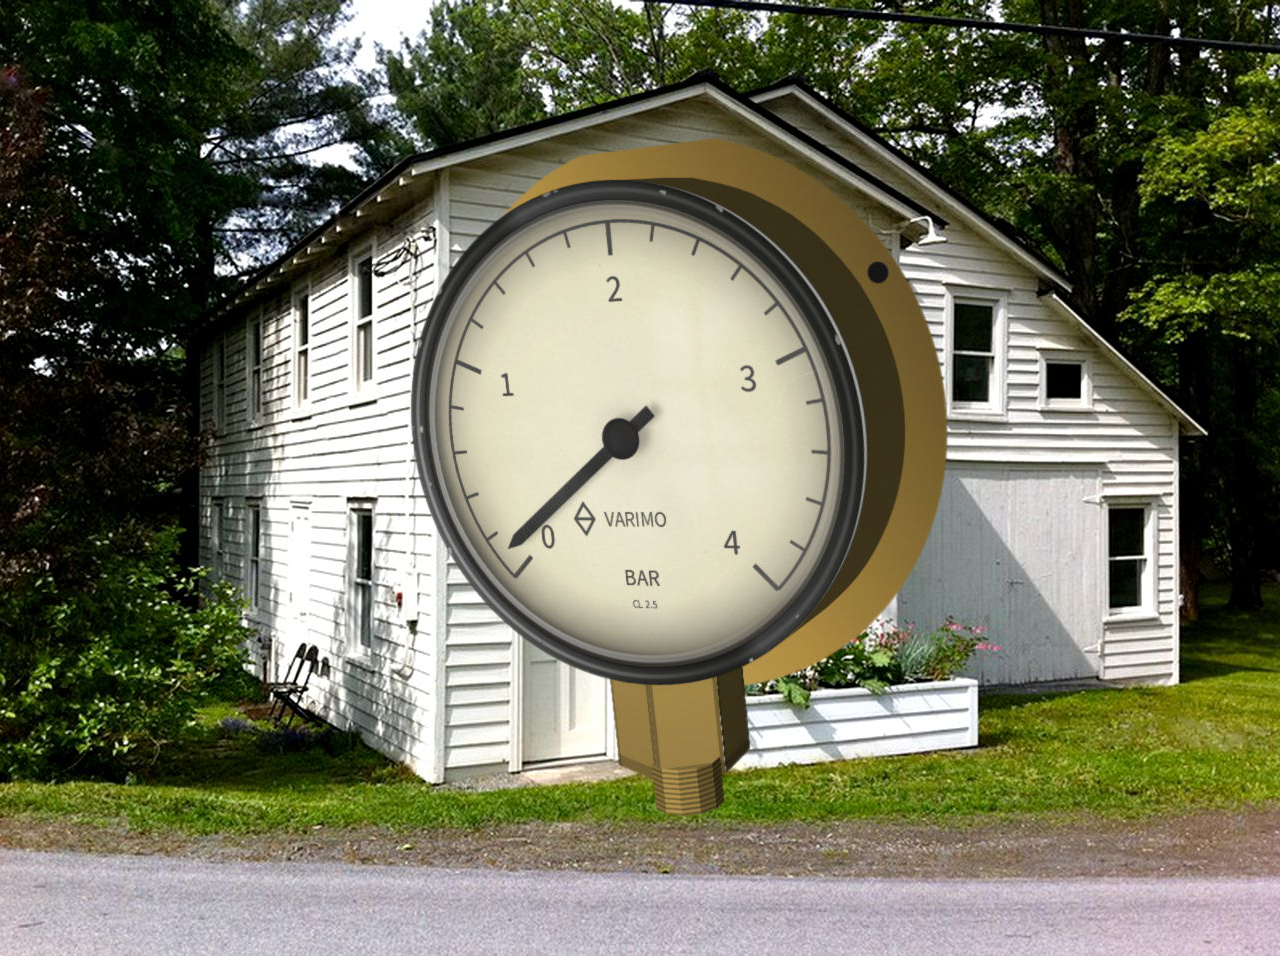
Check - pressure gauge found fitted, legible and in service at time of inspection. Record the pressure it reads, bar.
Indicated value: 0.1 bar
